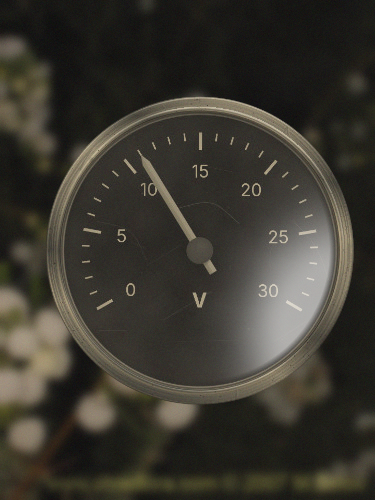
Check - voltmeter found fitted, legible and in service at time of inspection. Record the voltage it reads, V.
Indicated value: 11 V
